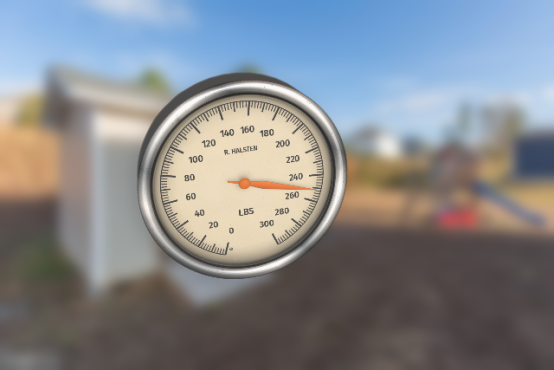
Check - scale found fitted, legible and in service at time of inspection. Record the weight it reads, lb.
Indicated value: 250 lb
